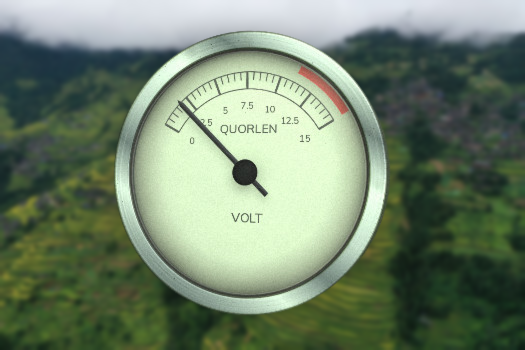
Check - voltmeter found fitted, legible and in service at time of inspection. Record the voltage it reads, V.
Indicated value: 2 V
